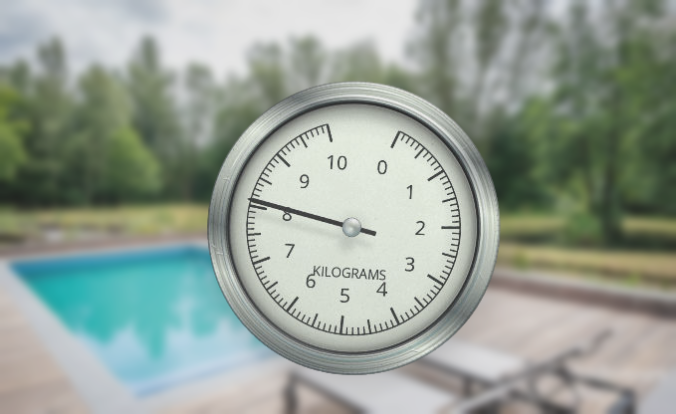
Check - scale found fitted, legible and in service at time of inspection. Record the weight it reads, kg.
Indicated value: 8.1 kg
